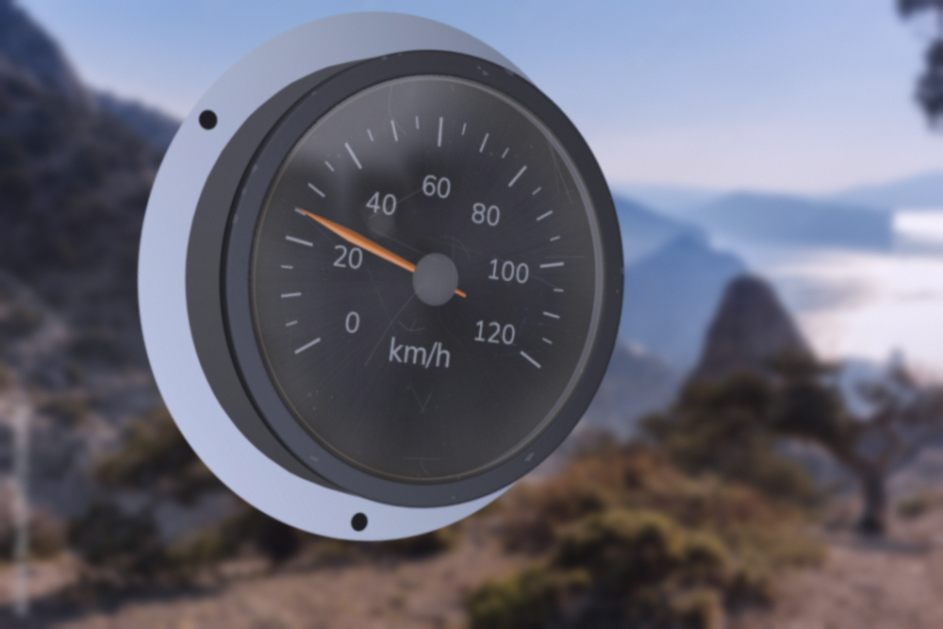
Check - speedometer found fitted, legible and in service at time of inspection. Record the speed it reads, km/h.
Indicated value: 25 km/h
